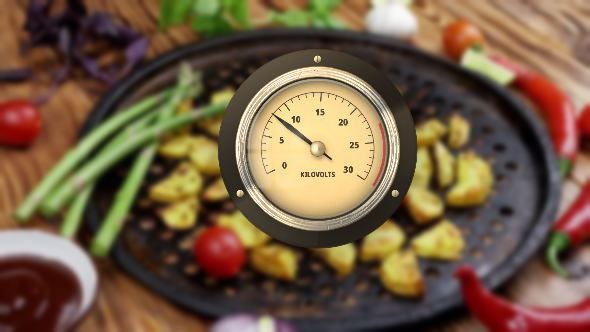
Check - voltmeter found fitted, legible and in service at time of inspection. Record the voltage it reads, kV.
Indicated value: 8 kV
